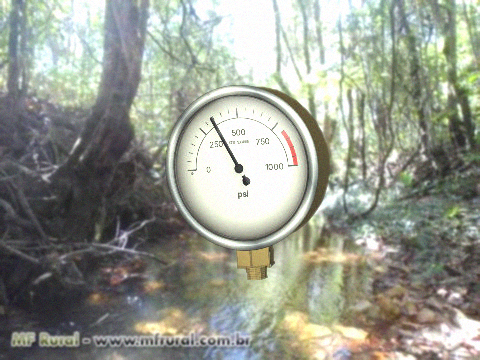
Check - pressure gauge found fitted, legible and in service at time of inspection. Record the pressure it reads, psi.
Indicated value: 350 psi
